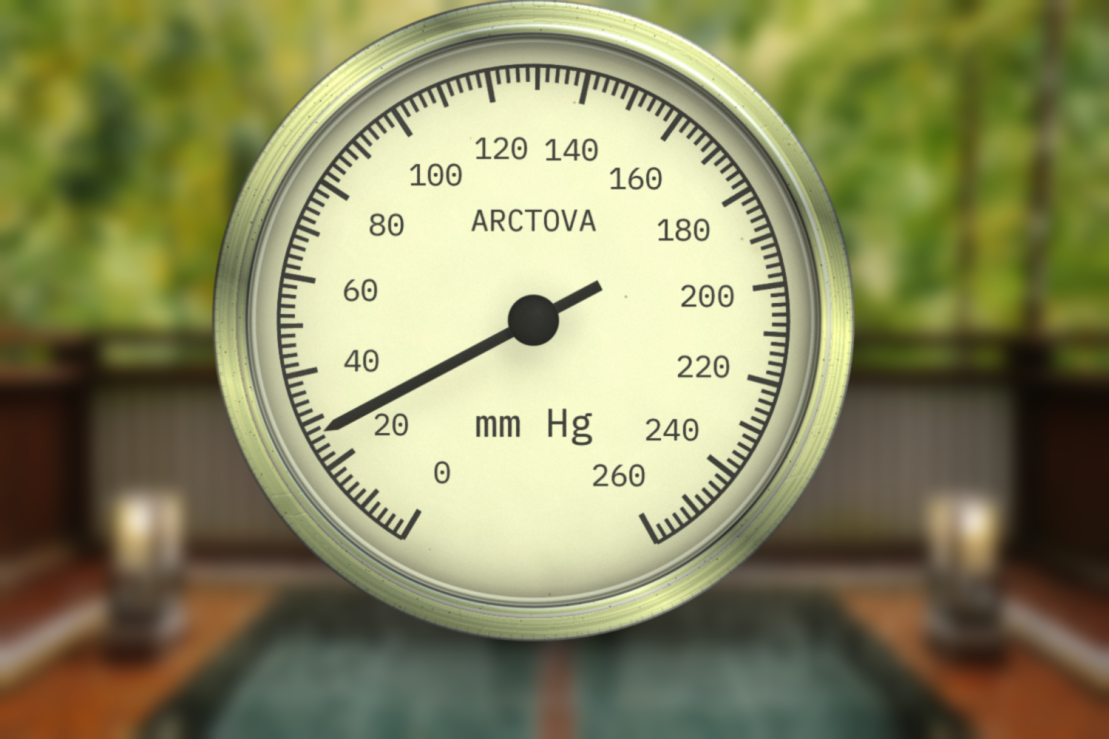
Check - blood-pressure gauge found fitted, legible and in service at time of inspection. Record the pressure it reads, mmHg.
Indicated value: 27 mmHg
